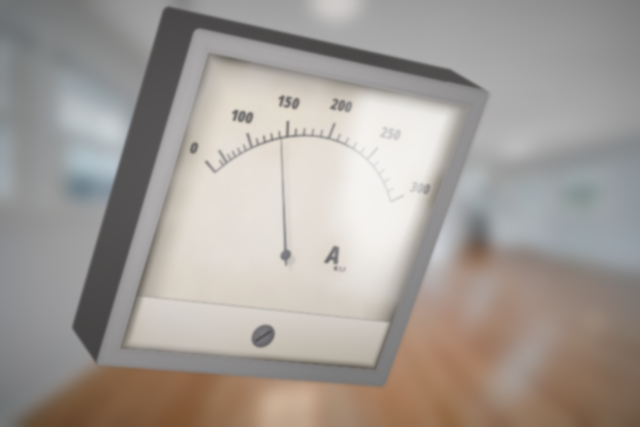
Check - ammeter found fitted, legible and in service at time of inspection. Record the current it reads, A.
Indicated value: 140 A
